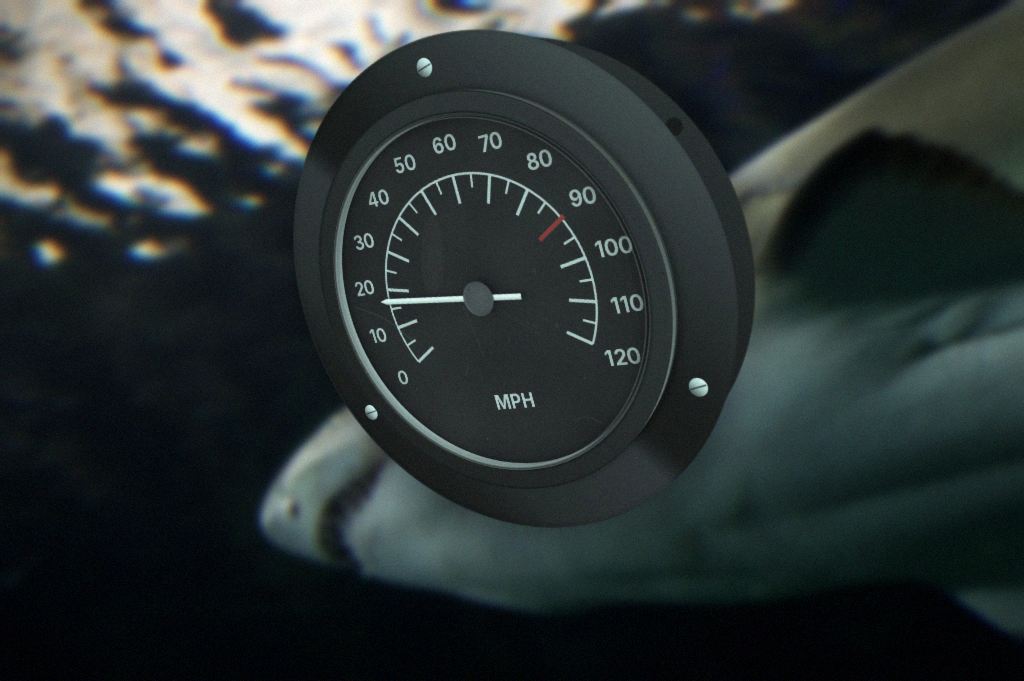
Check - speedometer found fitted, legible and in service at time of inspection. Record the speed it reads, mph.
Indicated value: 17.5 mph
